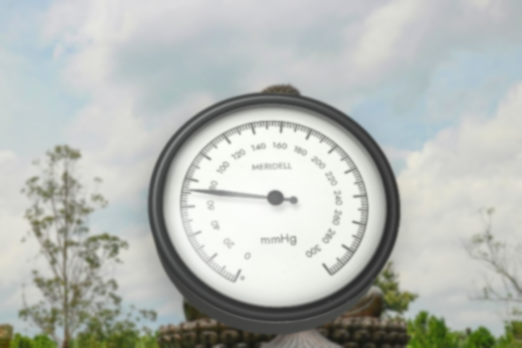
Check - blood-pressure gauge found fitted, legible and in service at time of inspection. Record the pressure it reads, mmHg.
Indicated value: 70 mmHg
